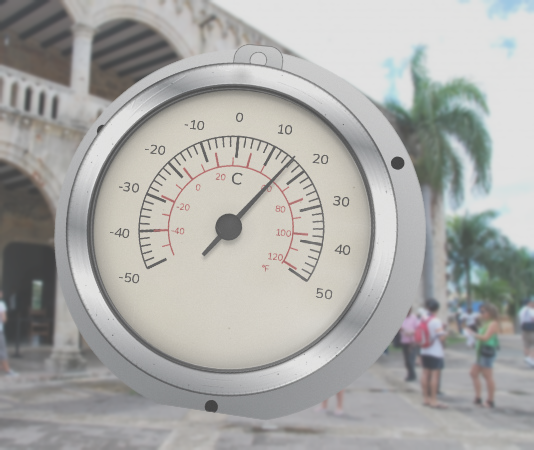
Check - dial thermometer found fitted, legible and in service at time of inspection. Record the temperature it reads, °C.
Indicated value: 16 °C
